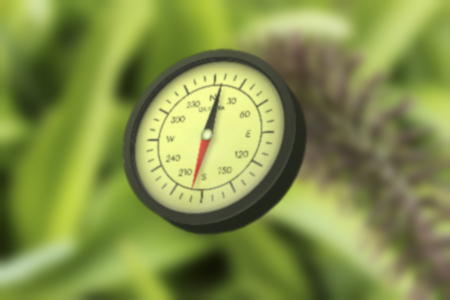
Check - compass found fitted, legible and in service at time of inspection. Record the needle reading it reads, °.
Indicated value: 190 °
